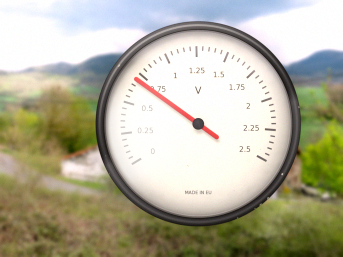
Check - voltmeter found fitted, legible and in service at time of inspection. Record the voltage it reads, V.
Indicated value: 0.7 V
